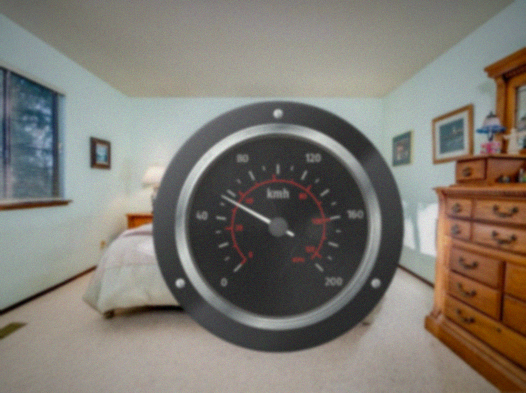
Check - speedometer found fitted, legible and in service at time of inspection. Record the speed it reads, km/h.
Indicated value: 55 km/h
